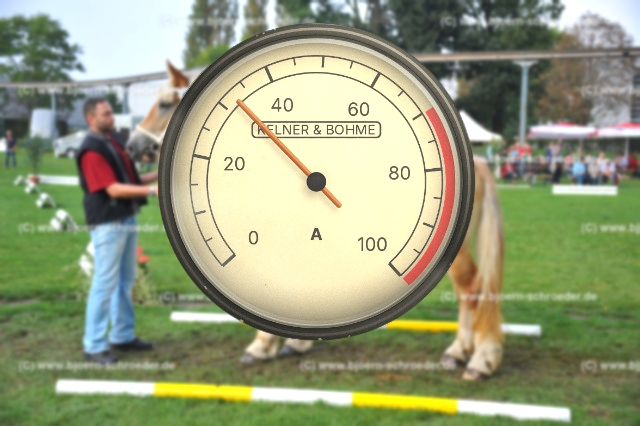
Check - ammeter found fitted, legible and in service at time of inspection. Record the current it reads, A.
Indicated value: 32.5 A
